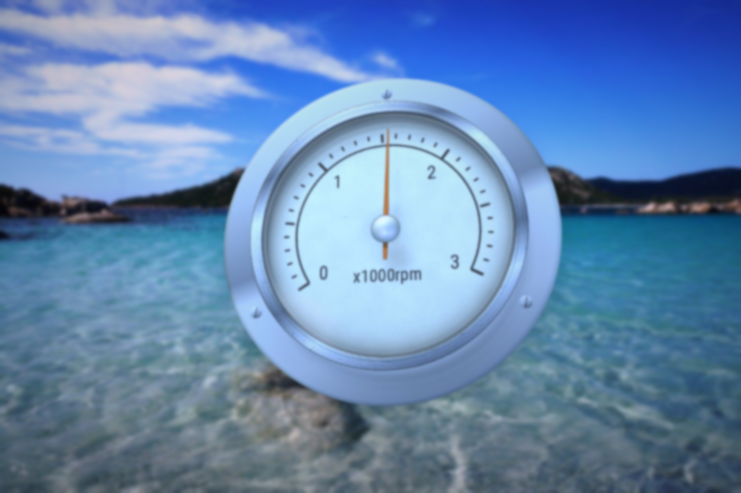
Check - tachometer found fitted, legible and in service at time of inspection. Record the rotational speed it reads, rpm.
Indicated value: 1550 rpm
